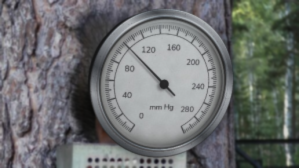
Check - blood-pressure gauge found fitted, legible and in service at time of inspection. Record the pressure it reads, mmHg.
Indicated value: 100 mmHg
